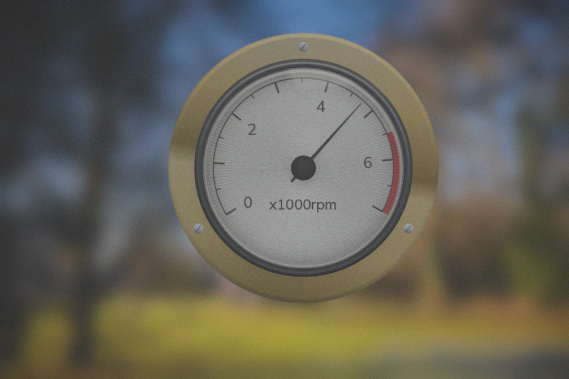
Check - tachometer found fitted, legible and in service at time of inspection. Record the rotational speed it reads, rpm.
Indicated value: 4750 rpm
